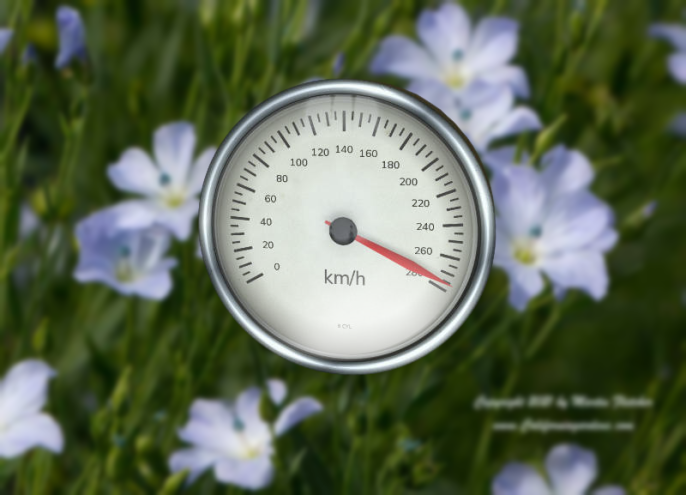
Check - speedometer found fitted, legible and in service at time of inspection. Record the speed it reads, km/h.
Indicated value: 275 km/h
